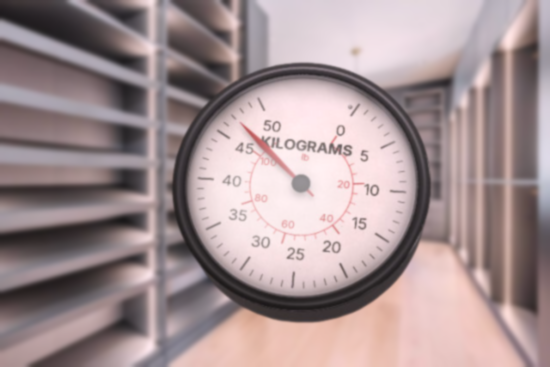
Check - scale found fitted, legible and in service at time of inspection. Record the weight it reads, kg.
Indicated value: 47 kg
